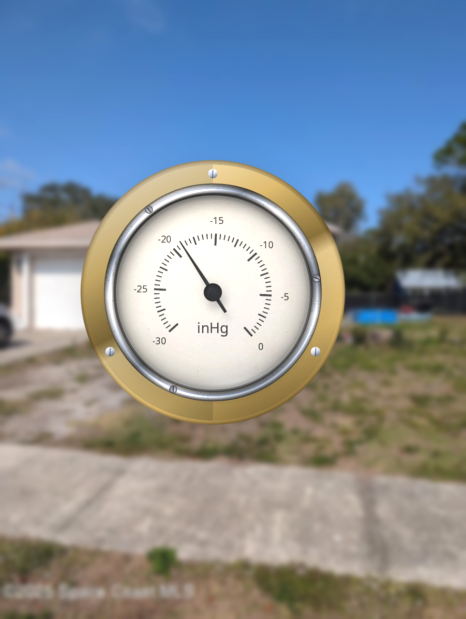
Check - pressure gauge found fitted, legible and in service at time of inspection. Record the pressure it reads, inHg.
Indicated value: -19 inHg
